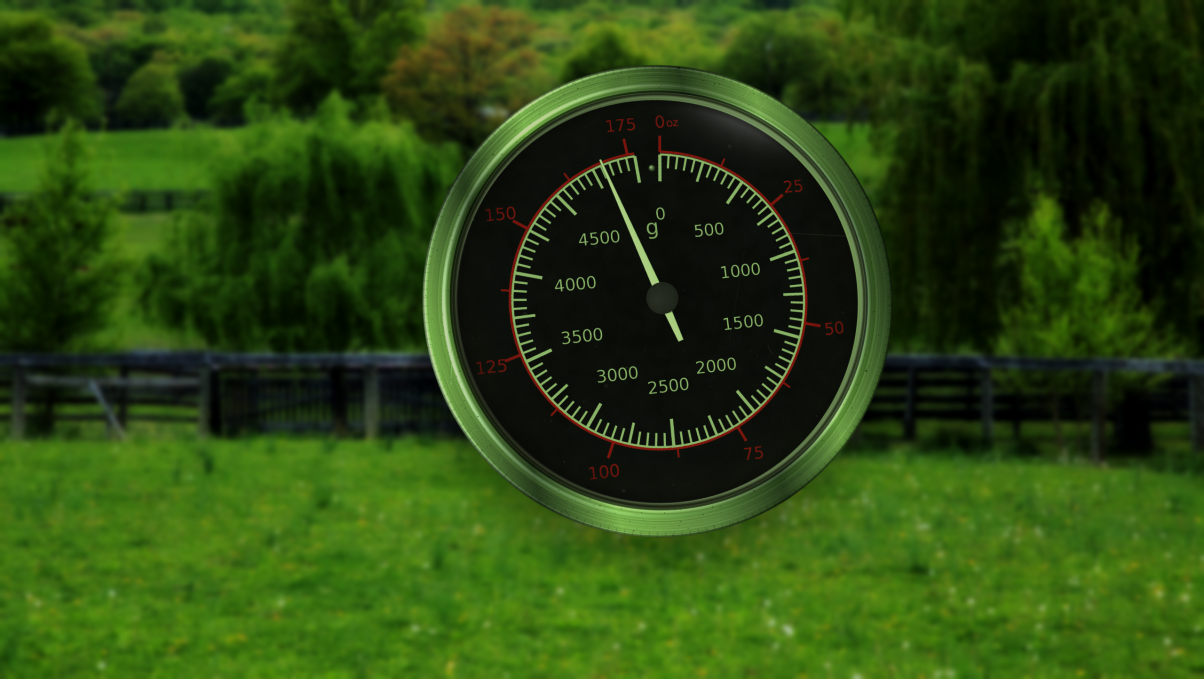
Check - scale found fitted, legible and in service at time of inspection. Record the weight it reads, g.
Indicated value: 4800 g
